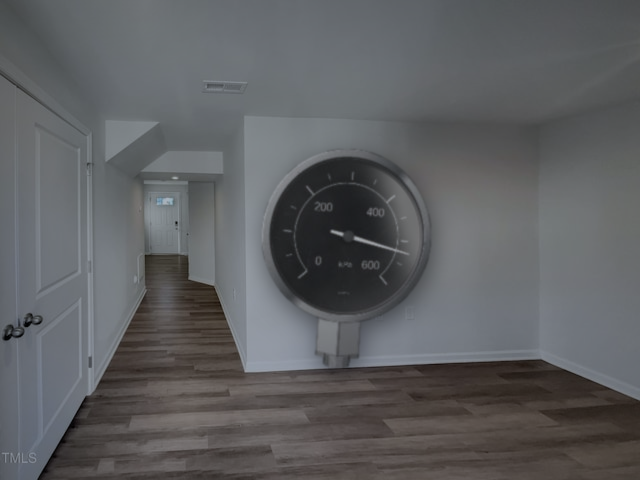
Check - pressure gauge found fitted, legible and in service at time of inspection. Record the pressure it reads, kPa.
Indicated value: 525 kPa
